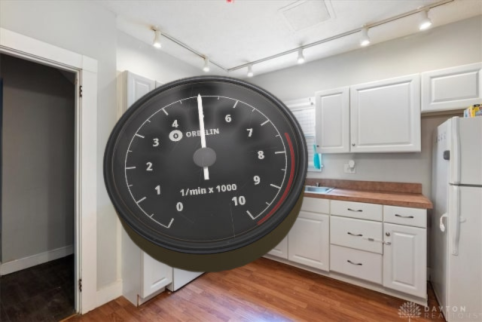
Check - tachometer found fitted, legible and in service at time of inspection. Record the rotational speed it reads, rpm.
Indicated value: 5000 rpm
